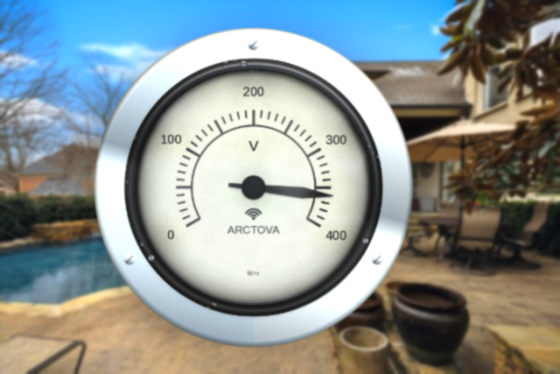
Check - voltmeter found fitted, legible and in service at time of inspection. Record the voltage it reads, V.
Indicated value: 360 V
